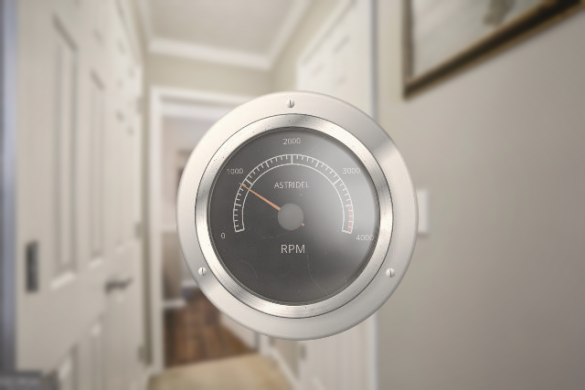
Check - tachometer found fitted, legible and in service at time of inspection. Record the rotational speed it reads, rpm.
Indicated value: 900 rpm
